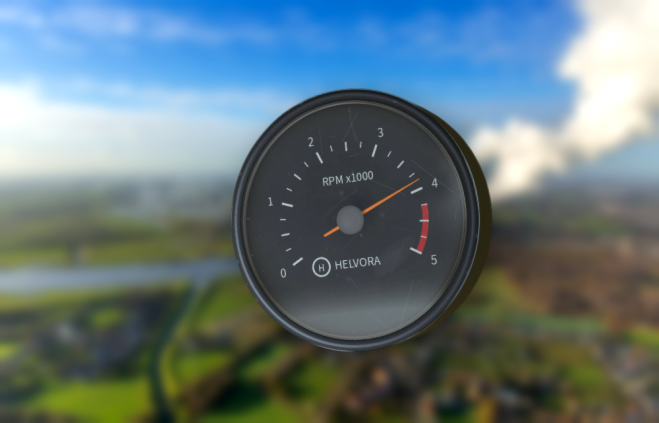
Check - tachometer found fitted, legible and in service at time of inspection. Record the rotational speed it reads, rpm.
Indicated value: 3875 rpm
